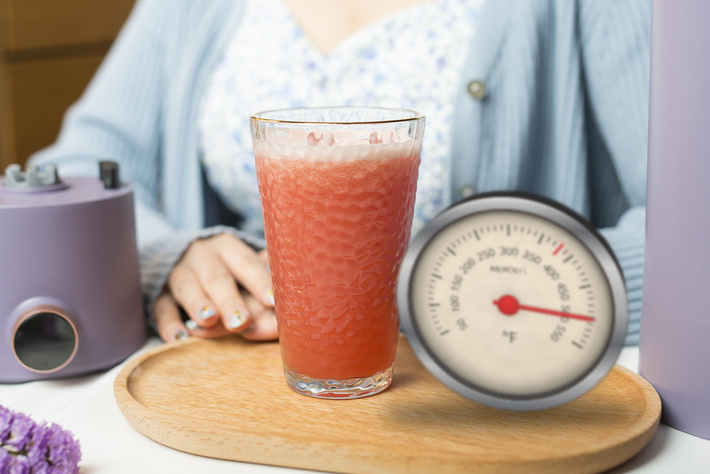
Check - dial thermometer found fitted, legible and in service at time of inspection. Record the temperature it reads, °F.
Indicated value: 500 °F
